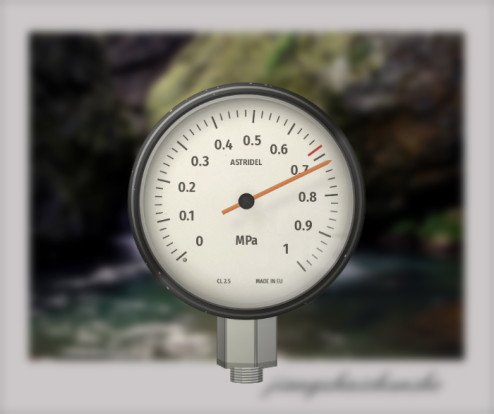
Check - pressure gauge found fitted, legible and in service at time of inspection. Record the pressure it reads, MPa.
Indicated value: 0.72 MPa
